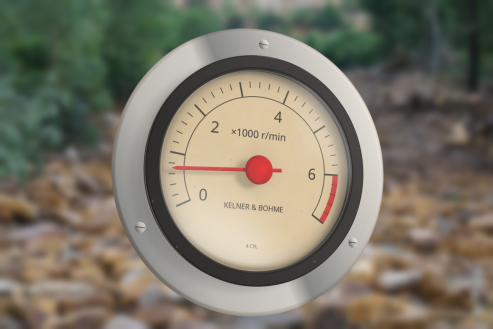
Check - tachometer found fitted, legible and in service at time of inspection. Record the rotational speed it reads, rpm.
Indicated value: 700 rpm
